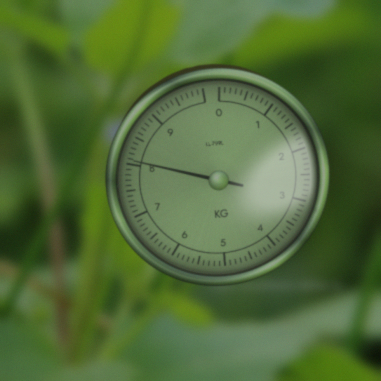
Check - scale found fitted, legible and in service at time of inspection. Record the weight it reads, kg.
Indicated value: 8.1 kg
